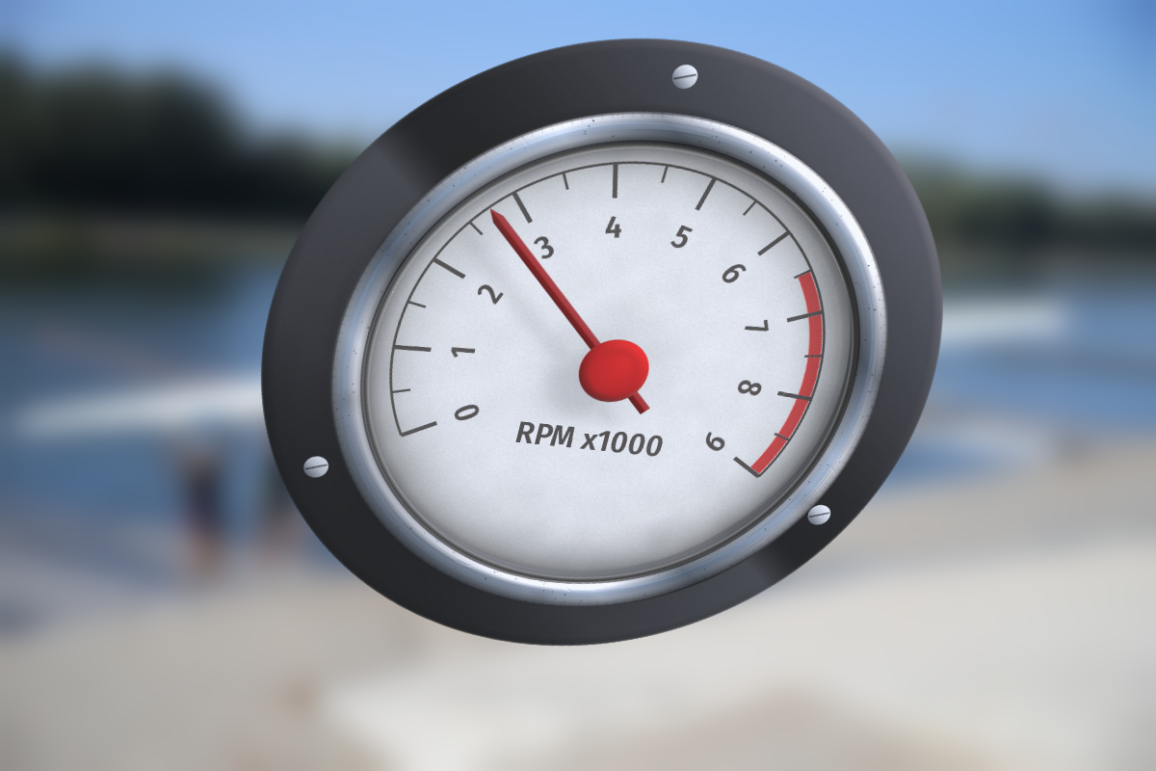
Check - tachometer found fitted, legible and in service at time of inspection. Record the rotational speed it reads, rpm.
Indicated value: 2750 rpm
